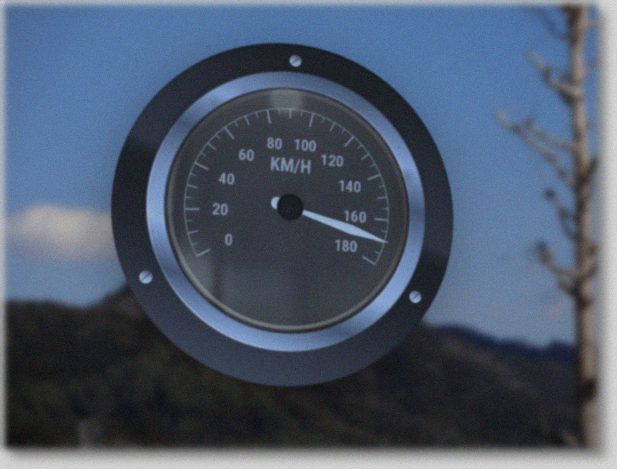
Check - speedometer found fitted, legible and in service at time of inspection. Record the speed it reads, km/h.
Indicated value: 170 km/h
